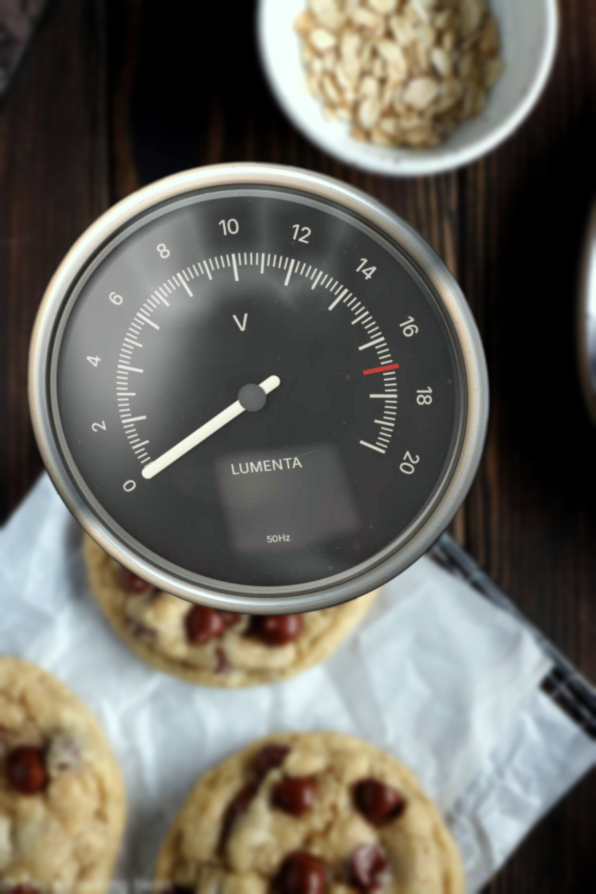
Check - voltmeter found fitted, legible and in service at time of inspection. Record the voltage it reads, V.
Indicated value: 0 V
